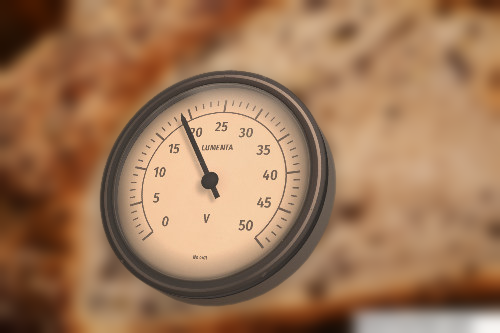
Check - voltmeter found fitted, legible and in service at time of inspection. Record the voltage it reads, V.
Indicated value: 19 V
